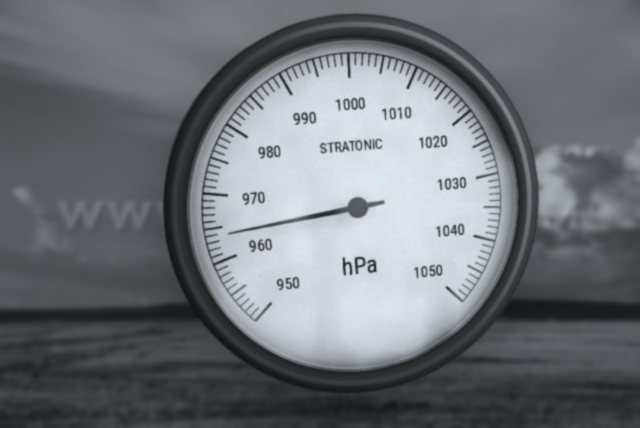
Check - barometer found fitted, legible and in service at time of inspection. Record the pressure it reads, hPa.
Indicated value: 964 hPa
